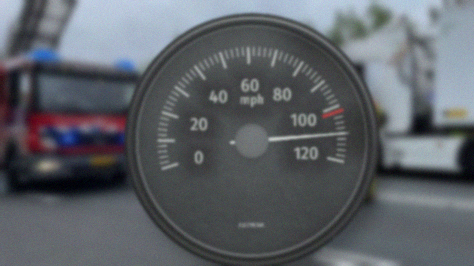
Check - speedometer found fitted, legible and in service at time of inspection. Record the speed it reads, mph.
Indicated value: 110 mph
